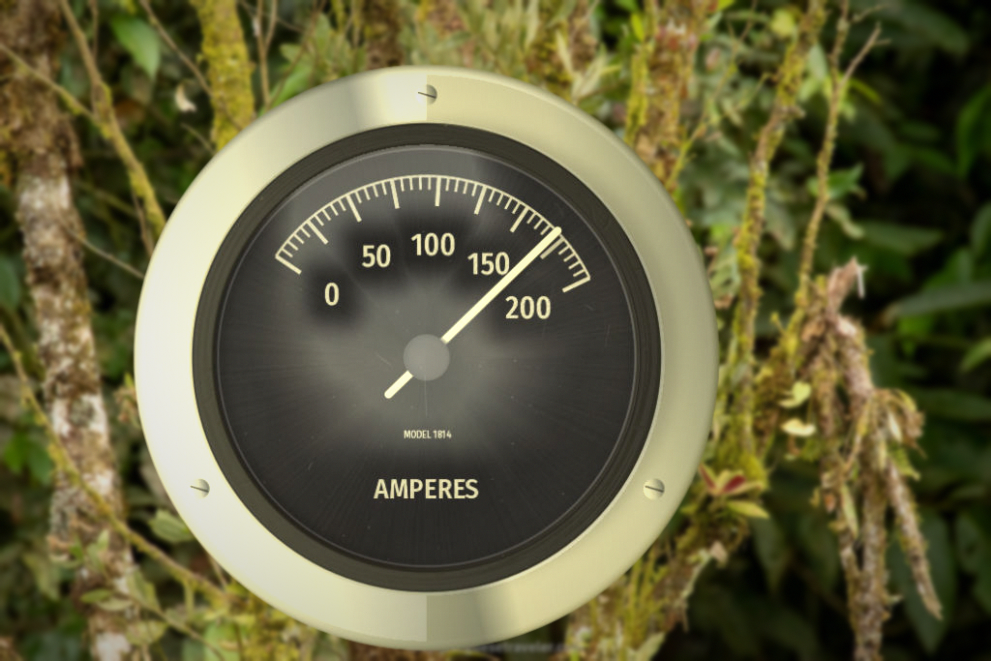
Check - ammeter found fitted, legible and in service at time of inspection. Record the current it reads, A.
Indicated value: 170 A
